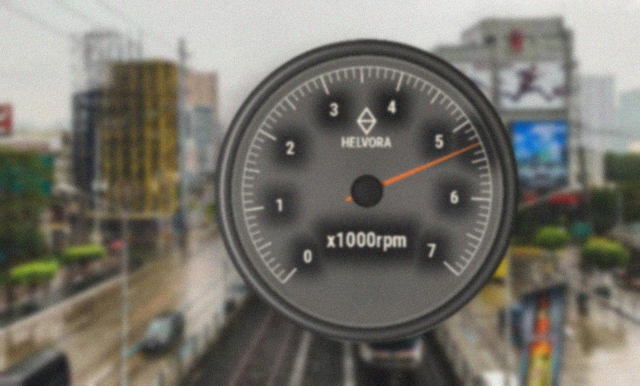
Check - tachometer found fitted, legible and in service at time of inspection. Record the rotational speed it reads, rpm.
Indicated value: 5300 rpm
